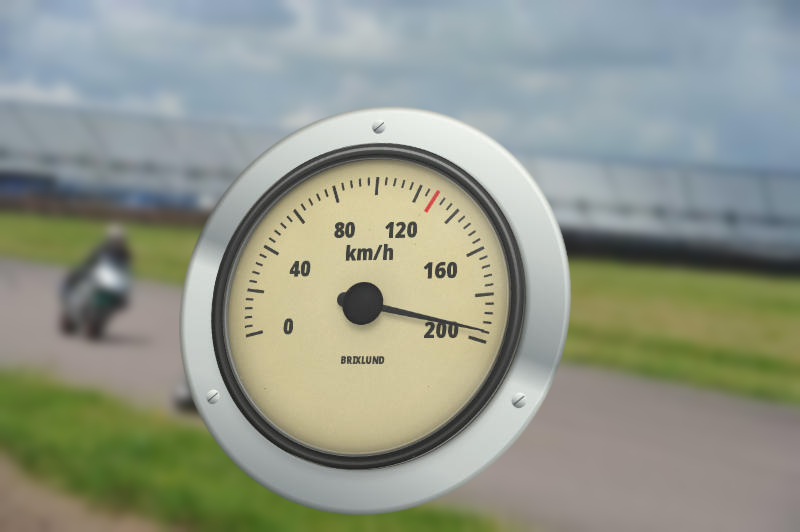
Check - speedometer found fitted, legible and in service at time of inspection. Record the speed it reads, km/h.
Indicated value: 196 km/h
